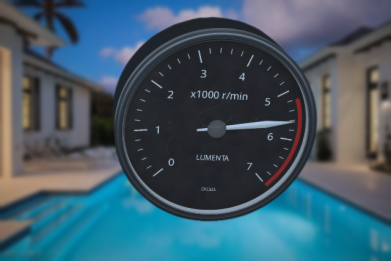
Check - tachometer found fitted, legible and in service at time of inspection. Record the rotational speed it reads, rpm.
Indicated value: 5600 rpm
